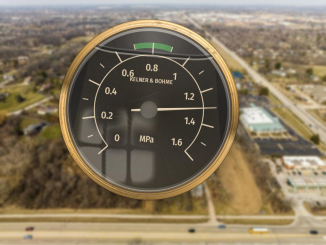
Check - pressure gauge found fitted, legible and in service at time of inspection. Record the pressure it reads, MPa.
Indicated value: 1.3 MPa
